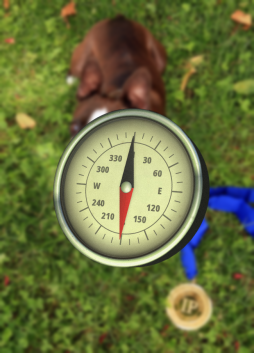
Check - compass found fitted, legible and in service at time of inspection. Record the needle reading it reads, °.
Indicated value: 180 °
